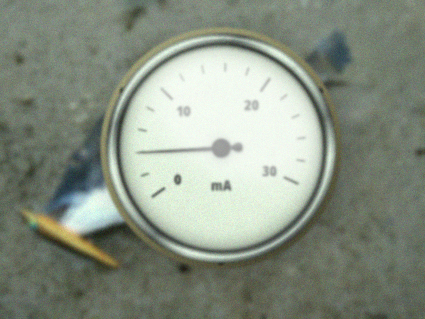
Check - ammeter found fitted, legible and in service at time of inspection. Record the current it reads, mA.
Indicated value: 4 mA
